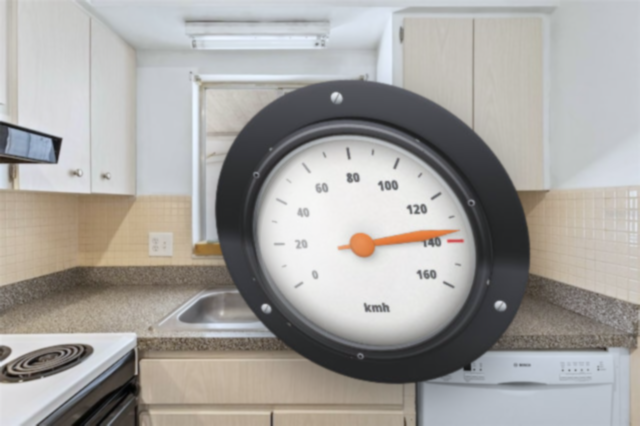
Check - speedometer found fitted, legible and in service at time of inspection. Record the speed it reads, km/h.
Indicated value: 135 km/h
